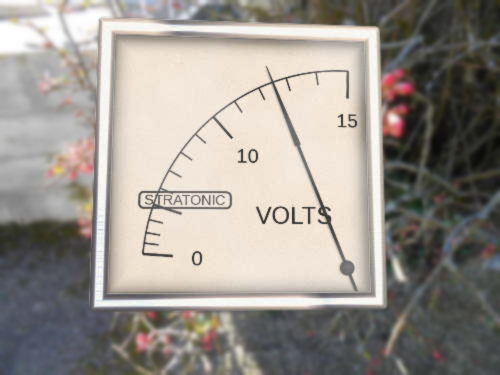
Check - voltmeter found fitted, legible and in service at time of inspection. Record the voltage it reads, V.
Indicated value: 12.5 V
